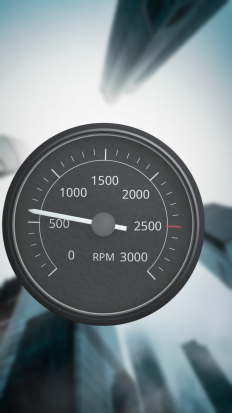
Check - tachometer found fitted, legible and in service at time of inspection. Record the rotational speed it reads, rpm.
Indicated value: 600 rpm
